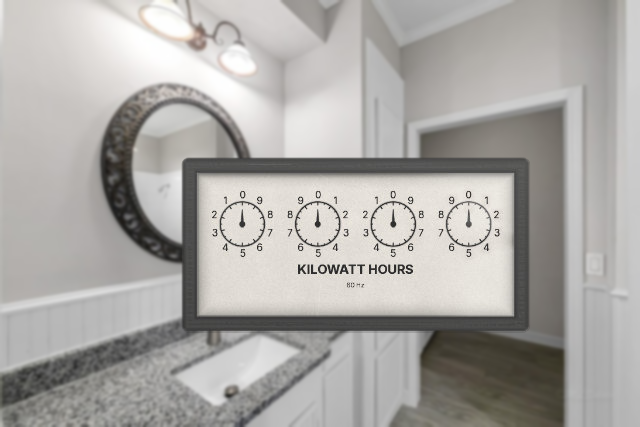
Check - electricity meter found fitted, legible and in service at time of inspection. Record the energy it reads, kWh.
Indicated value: 0 kWh
